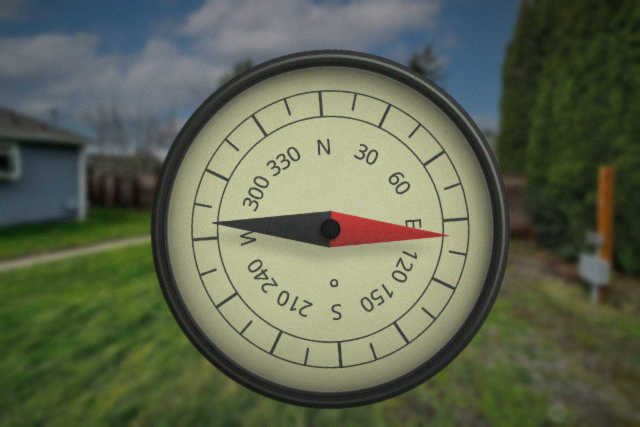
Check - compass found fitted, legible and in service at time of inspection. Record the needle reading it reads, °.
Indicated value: 97.5 °
